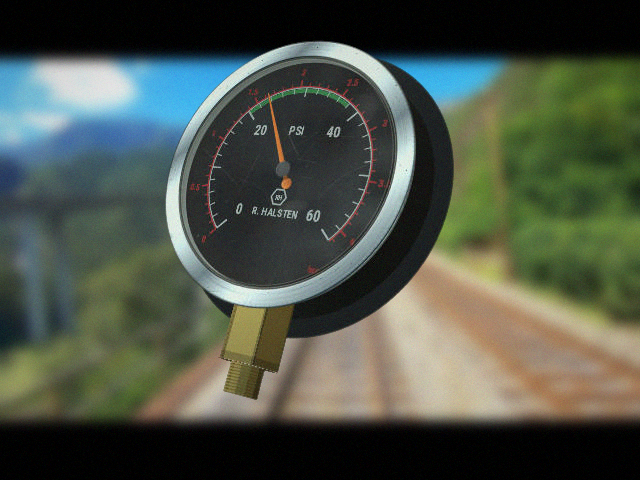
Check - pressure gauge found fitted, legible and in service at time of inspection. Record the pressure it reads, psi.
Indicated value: 24 psi
